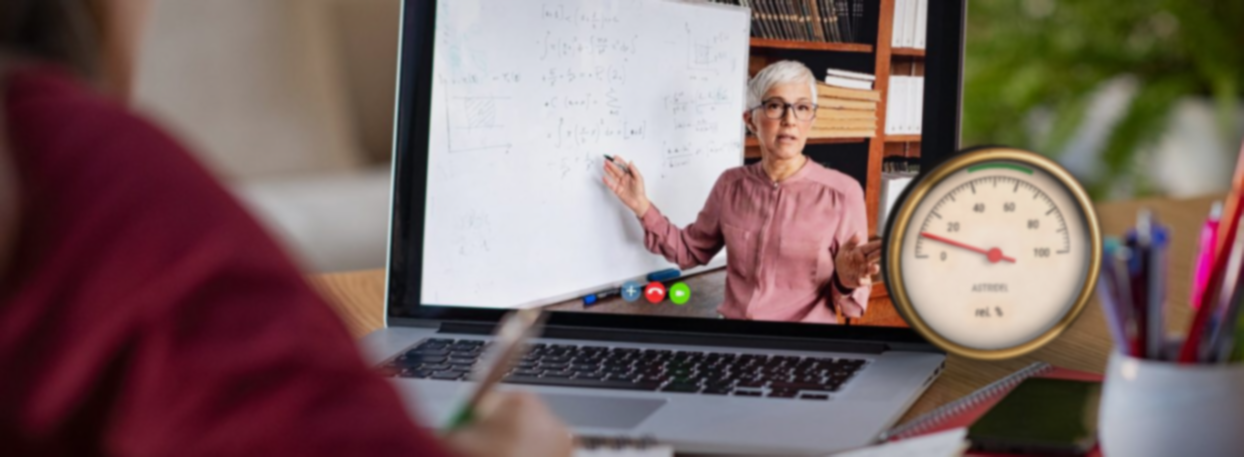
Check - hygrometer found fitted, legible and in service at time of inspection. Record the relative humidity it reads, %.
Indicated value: 10 %
